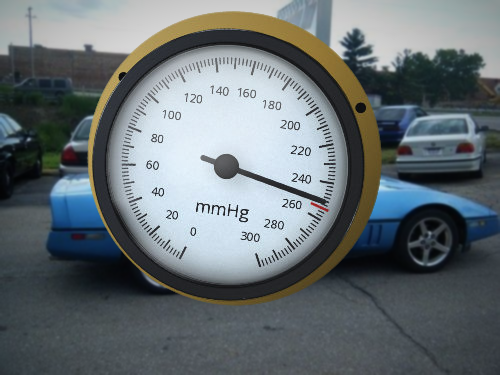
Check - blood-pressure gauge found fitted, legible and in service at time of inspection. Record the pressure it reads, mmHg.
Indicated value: 250 mmHg
